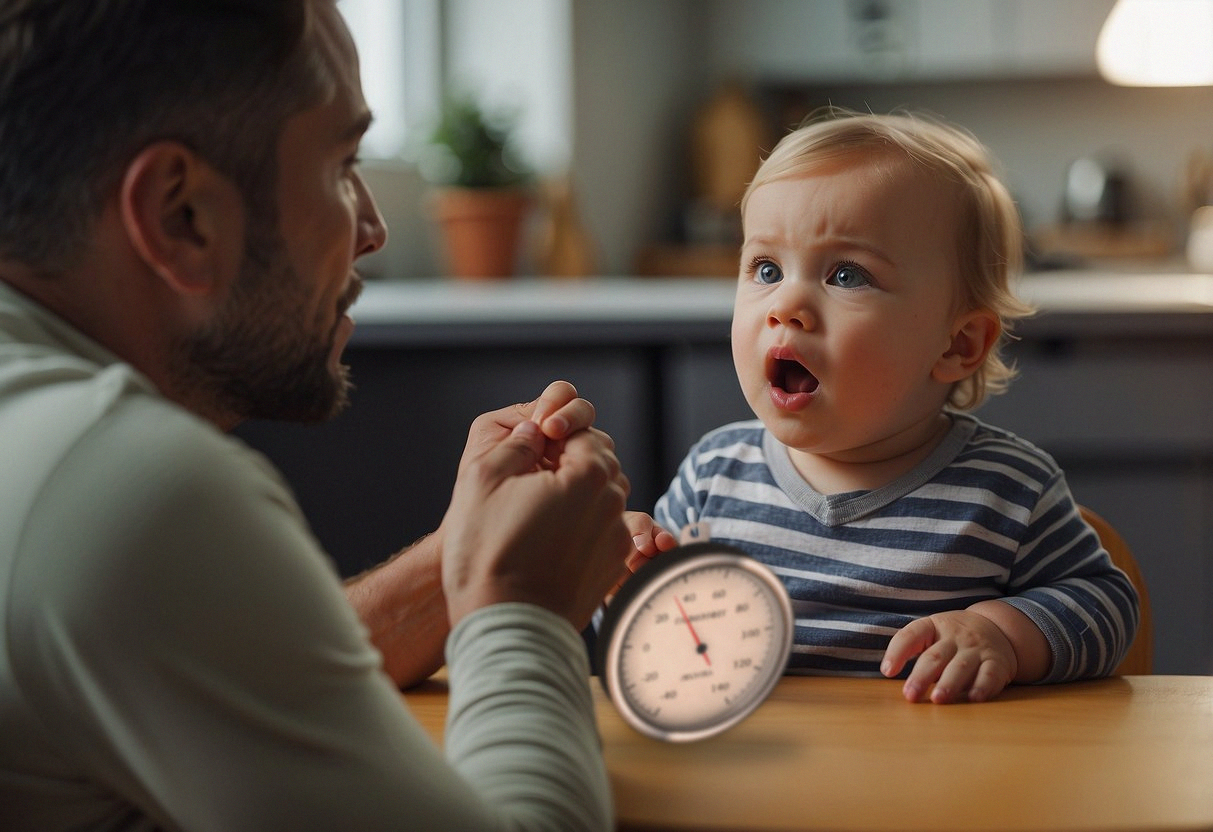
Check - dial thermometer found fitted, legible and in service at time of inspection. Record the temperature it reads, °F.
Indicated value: 32 °F
